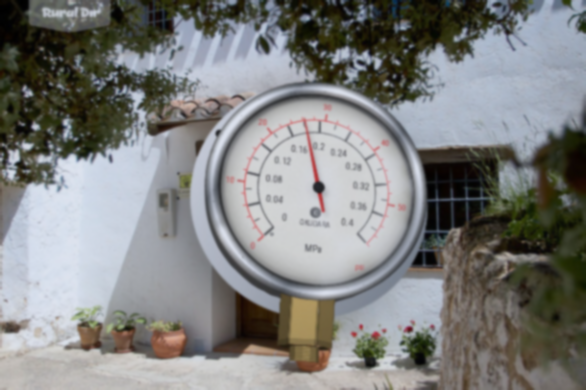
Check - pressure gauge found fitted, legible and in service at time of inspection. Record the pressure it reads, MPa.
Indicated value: 0.18 MPa
